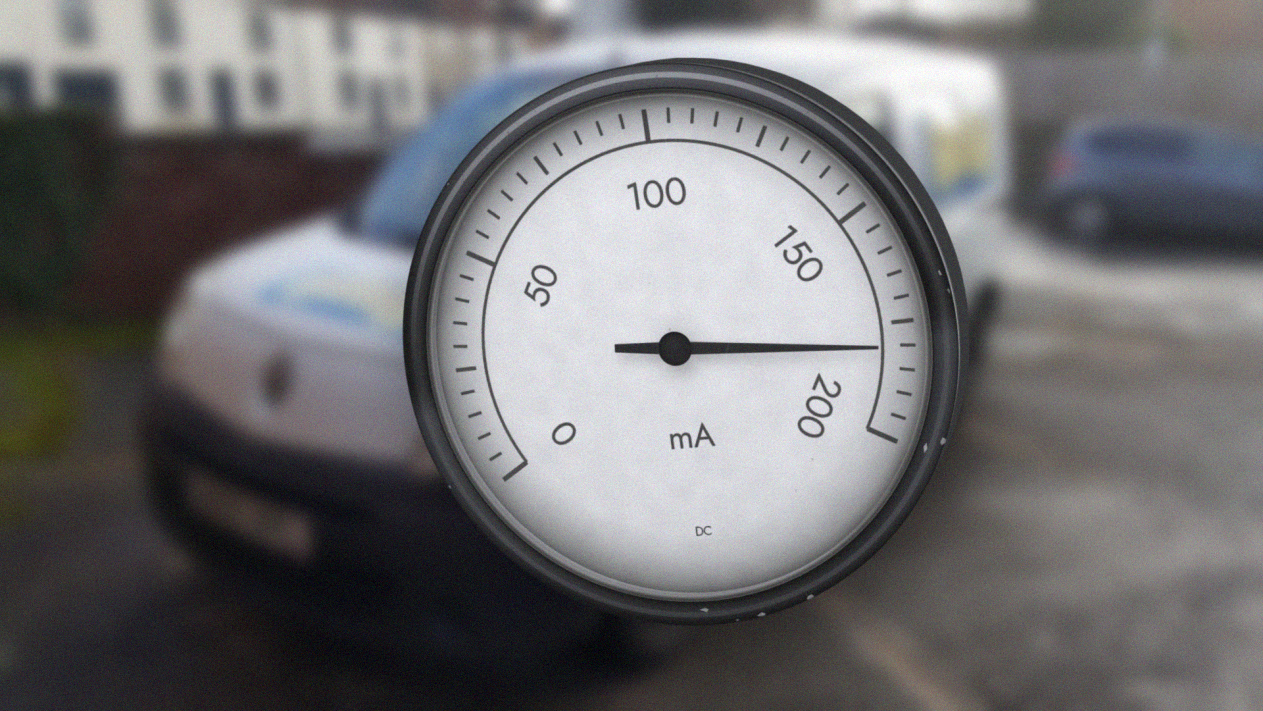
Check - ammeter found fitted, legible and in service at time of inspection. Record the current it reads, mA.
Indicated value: 180 mA
